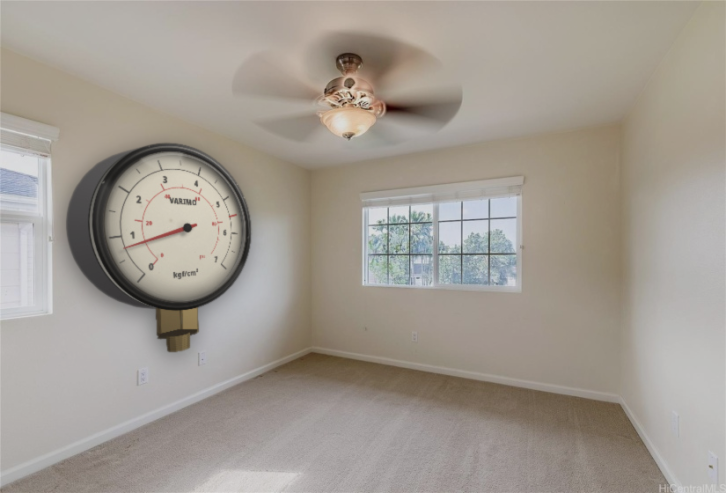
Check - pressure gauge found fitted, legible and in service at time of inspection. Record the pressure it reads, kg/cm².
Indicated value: 0.75 kg/cm²
